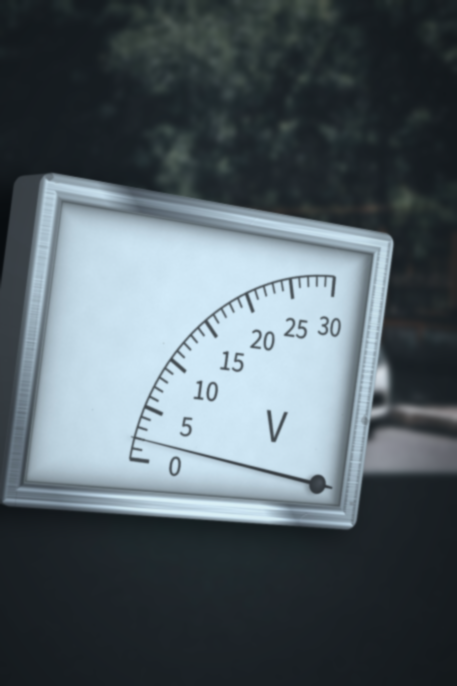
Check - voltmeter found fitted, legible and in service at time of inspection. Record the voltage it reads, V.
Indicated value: 2 V
